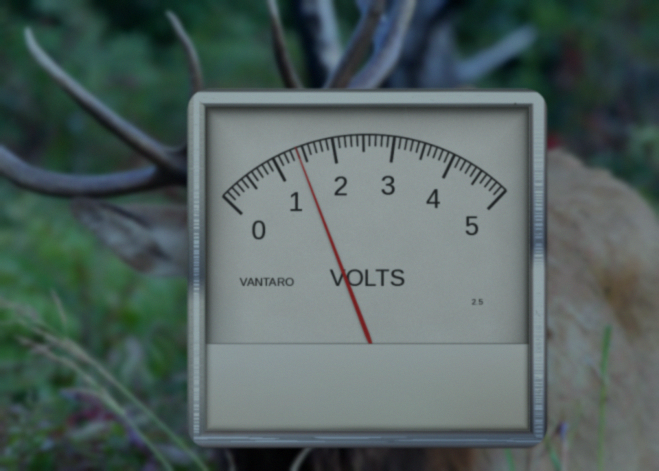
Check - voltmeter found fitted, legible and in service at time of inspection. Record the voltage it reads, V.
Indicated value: 1.4 V
